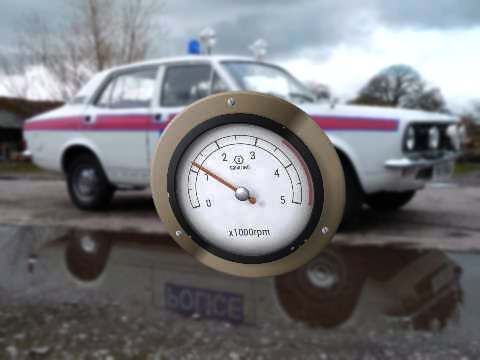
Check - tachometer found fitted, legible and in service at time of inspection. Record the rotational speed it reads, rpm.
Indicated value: 1250 rpm
